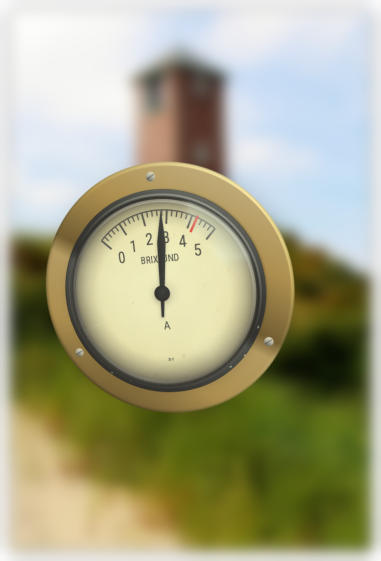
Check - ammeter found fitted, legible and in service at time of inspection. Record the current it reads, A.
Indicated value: 2.8 A
